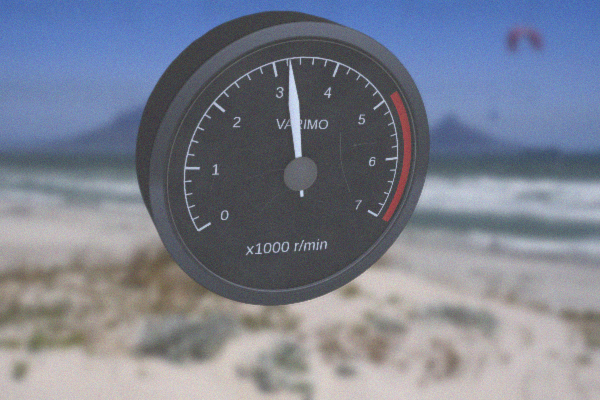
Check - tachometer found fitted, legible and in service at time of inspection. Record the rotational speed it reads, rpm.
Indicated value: 3200 rpm
